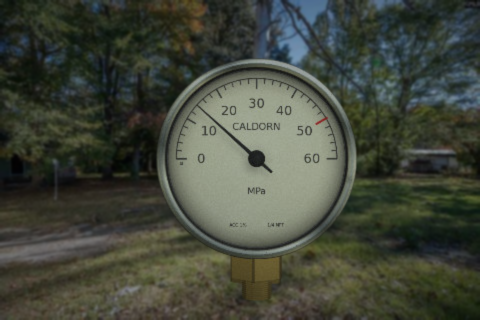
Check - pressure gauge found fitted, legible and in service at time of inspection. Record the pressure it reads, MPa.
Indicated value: 14 MPa
